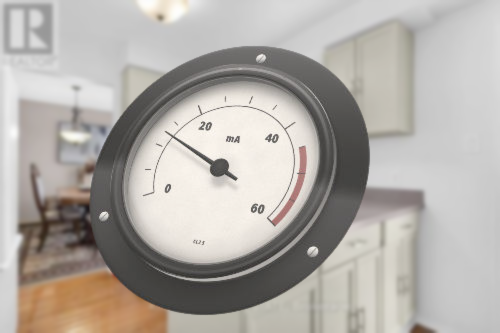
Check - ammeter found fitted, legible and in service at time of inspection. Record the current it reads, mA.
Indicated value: 12.5 mA
